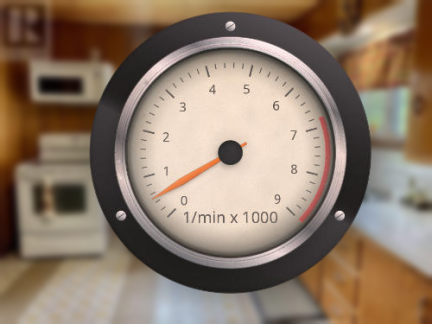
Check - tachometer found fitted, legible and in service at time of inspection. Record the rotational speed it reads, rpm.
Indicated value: 500 rpm
